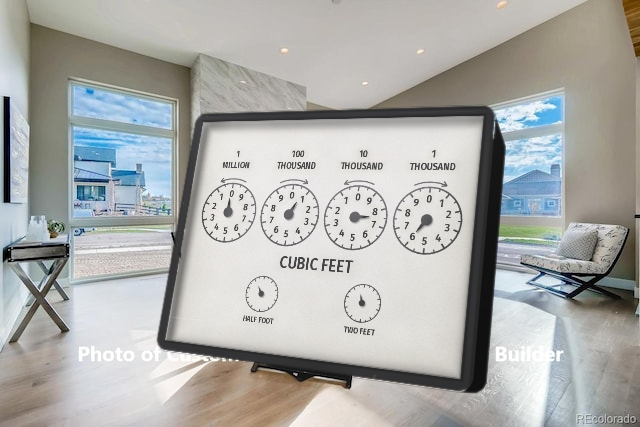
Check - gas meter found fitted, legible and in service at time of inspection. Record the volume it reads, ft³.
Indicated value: 7600 ft³
